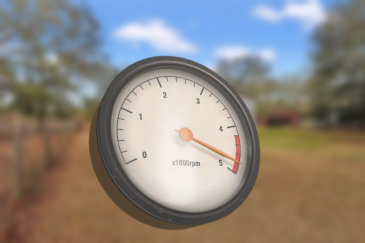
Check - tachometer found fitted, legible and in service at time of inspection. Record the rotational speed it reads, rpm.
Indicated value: 4800 rpm
